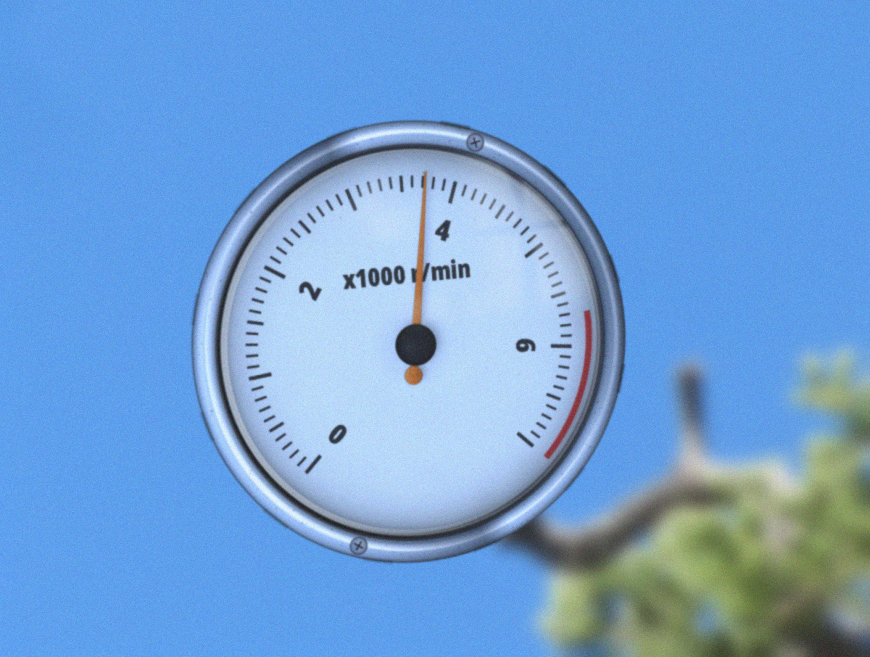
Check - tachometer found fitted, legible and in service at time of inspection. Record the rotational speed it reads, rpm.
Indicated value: 3700 rpm
